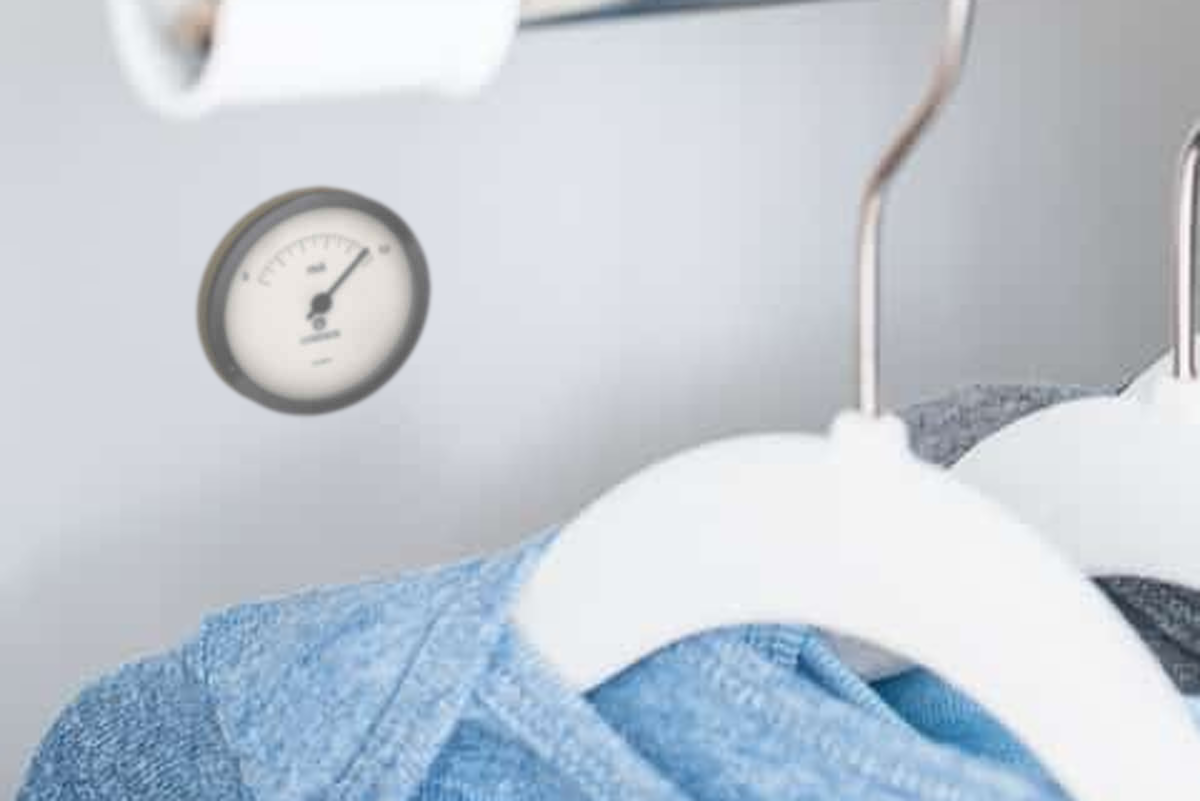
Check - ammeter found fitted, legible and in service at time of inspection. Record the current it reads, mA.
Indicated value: 9 mA
